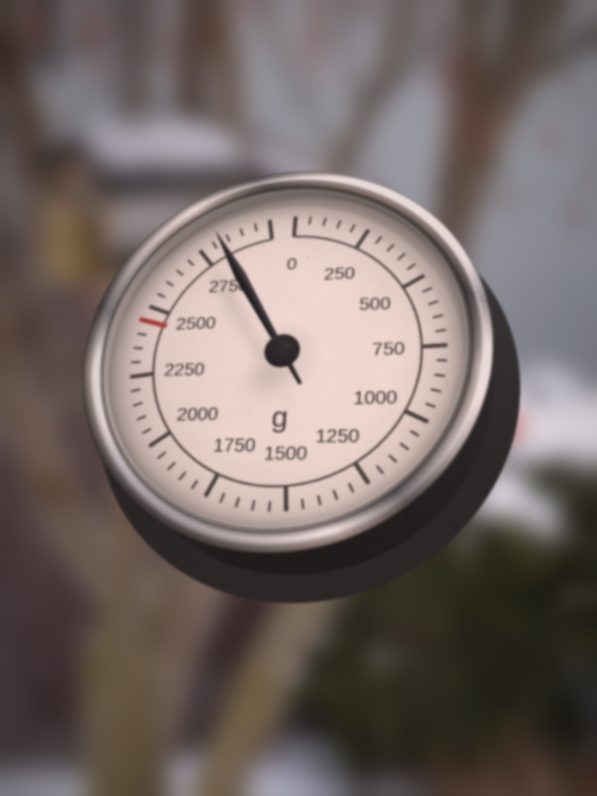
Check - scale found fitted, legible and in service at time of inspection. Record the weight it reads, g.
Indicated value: 2825 g
